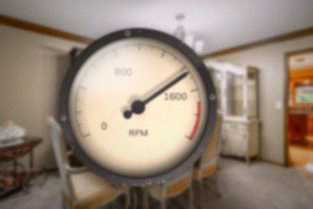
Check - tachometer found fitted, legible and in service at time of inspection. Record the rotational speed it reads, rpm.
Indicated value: 1450 rpm
